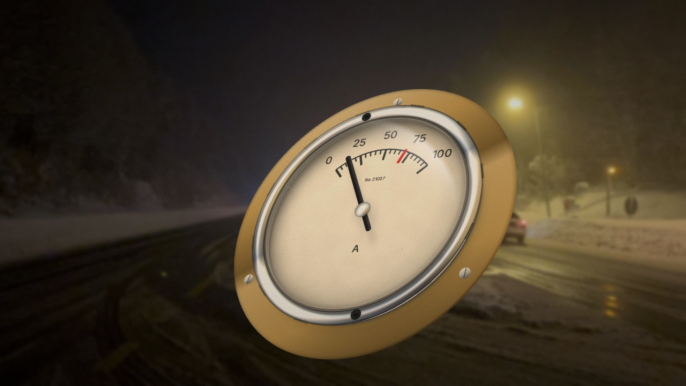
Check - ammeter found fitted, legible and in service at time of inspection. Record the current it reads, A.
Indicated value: 15 A
